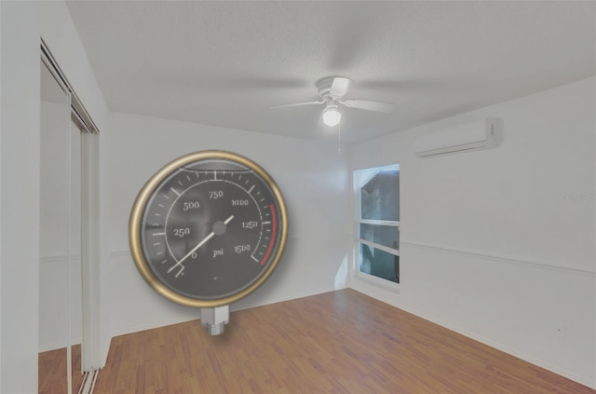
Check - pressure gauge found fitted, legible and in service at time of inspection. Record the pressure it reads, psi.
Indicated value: 50 psi
